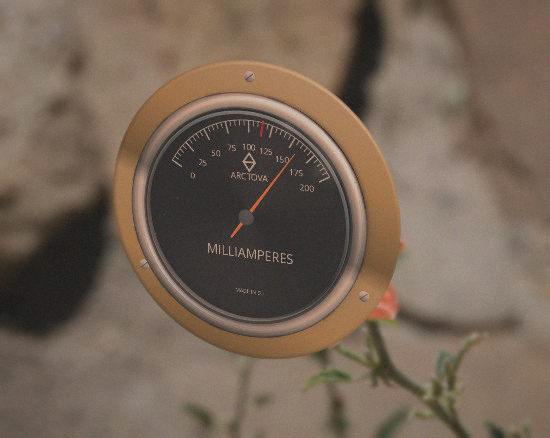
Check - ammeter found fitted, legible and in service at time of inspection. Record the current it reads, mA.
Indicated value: 160 mA
